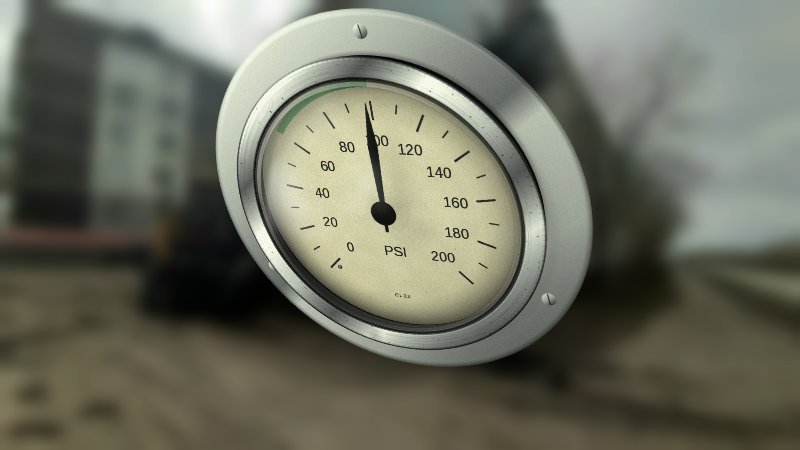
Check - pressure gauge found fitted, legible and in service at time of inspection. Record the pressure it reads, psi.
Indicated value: 100 psi
